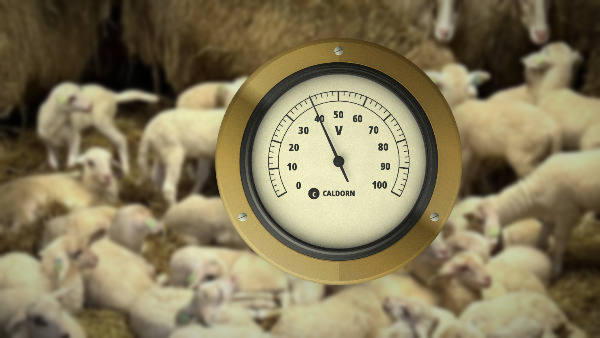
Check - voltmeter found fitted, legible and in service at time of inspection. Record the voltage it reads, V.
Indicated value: 40 V
